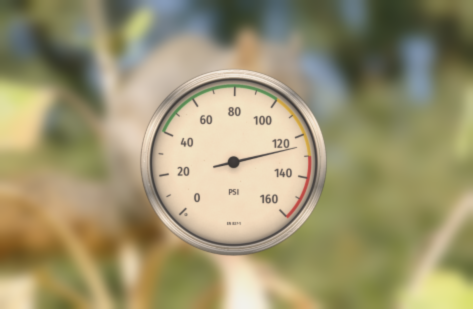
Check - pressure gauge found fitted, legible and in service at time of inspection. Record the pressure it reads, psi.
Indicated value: 125 psi
